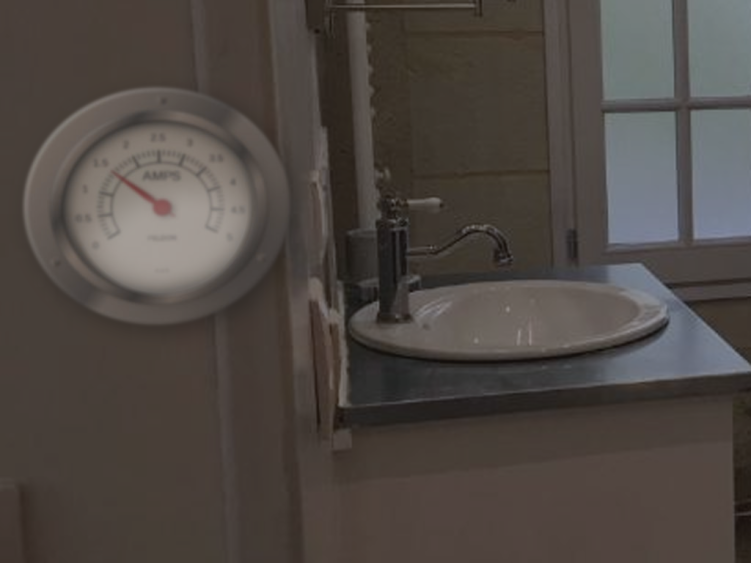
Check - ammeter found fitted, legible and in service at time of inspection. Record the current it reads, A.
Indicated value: 1.5 A
